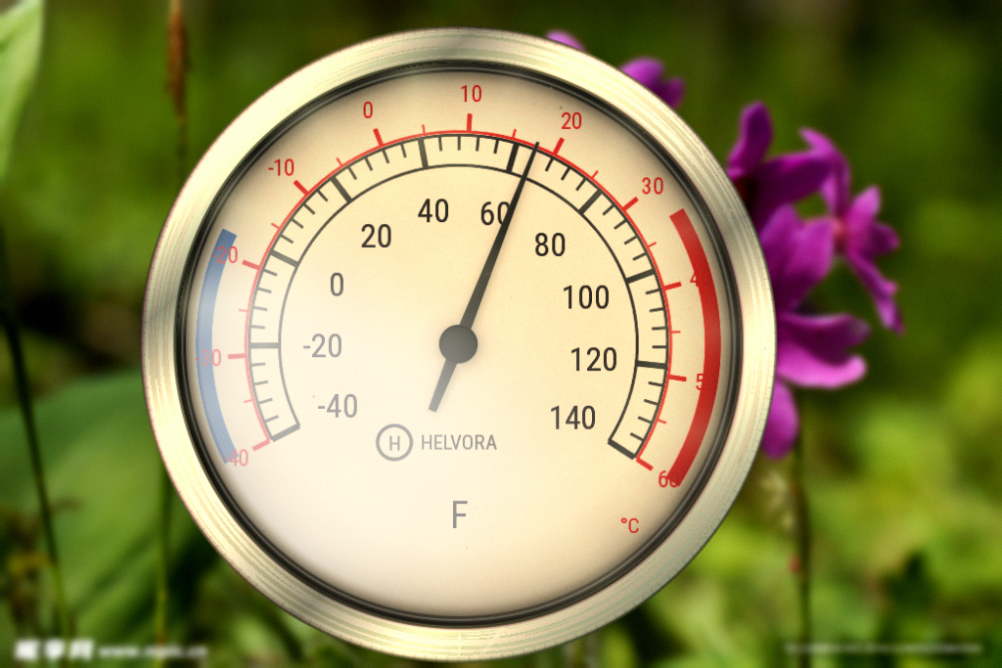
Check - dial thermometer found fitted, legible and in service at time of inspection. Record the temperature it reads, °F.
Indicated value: 64 °F
